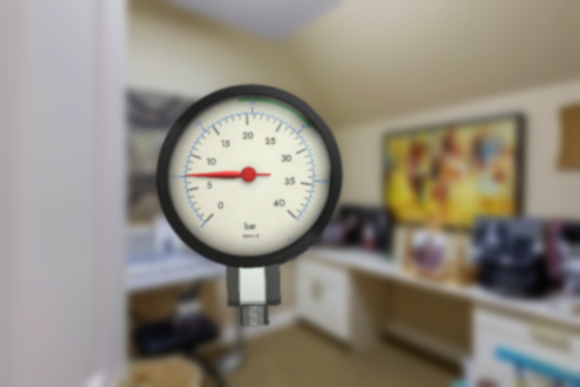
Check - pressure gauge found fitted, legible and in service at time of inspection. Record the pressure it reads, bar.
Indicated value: 7 bar
